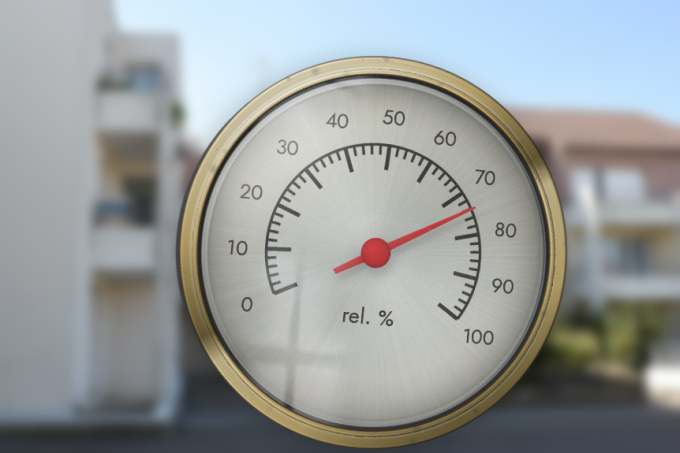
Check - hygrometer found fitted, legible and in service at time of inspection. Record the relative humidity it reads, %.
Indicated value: 74 %
